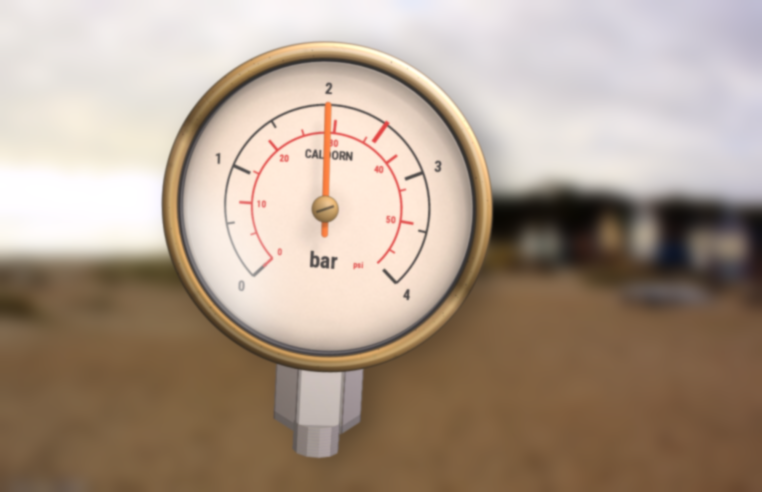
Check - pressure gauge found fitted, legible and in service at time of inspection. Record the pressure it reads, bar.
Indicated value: 2 bar
